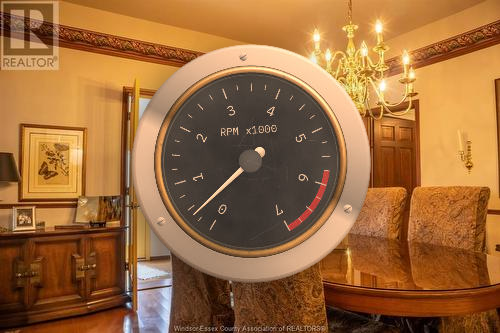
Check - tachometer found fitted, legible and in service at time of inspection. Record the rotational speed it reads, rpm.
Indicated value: 375 rpm
